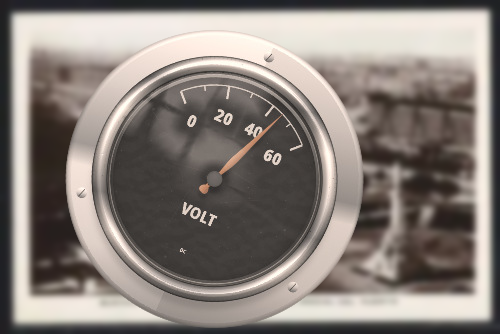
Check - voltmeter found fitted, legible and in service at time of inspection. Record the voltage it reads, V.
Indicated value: 45 V
